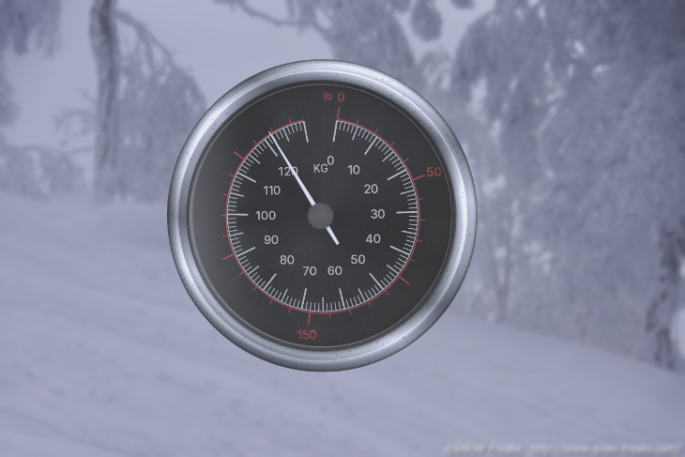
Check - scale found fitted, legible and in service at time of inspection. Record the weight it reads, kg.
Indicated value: 122 kg
